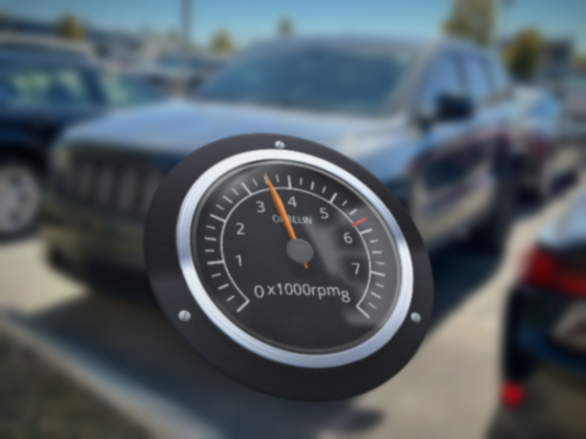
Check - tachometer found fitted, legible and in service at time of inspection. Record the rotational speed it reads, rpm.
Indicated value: 3500 rpm
